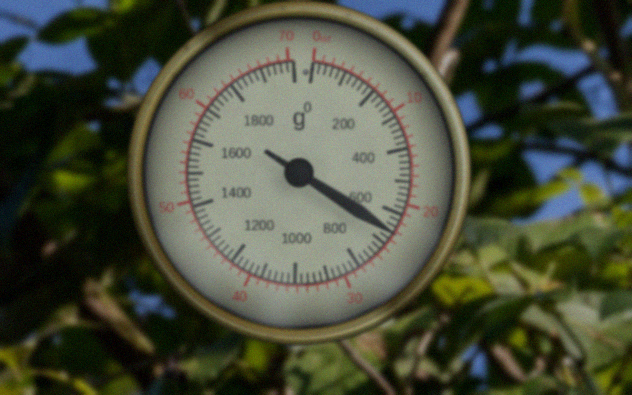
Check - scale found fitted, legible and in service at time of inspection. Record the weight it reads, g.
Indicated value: 660 g
